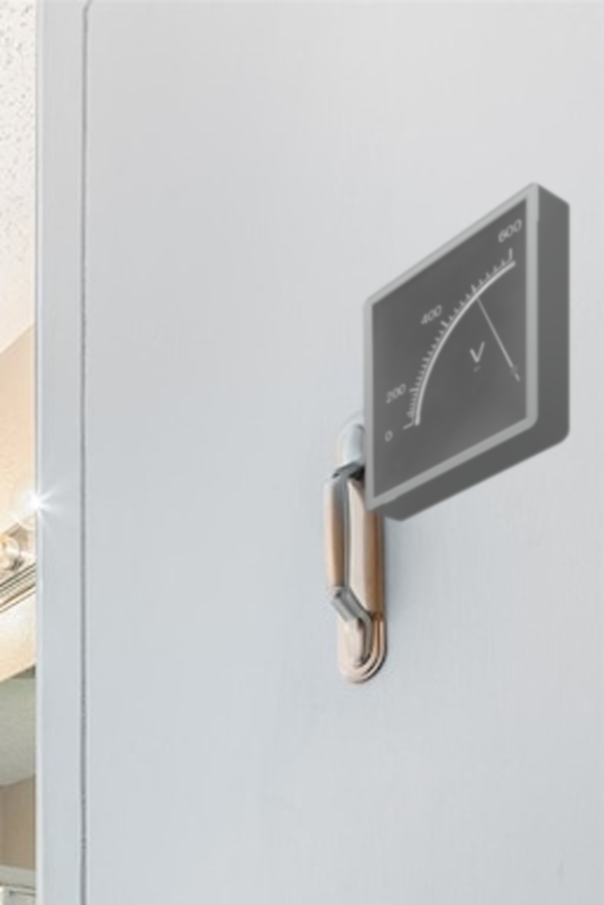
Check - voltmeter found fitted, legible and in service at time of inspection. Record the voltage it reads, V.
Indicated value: 500 V
